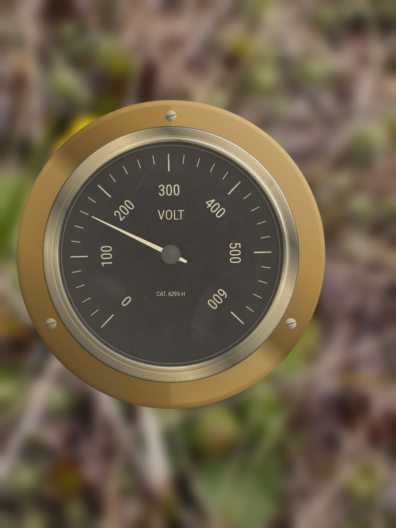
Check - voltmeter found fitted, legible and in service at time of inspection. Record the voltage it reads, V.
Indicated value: 160 V
